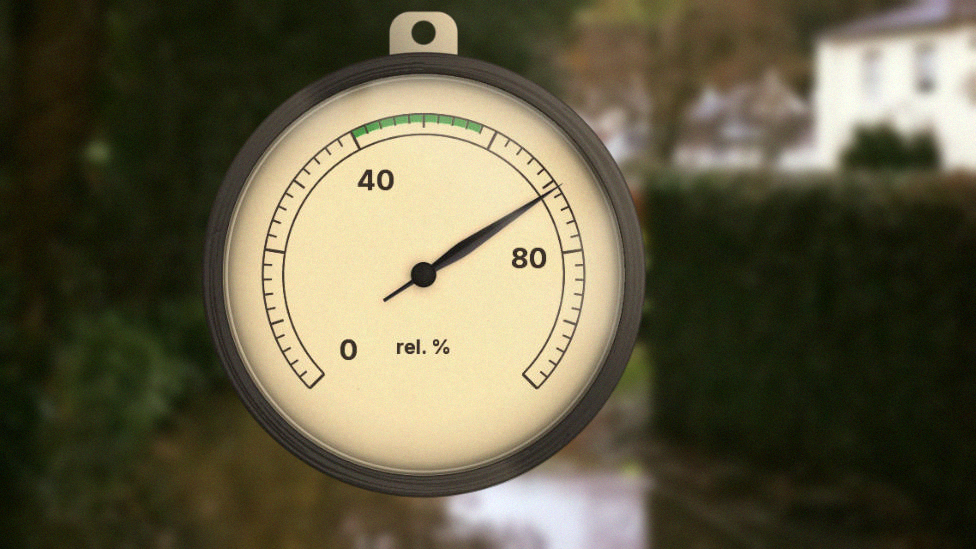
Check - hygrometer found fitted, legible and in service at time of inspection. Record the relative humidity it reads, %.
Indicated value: 71 %
